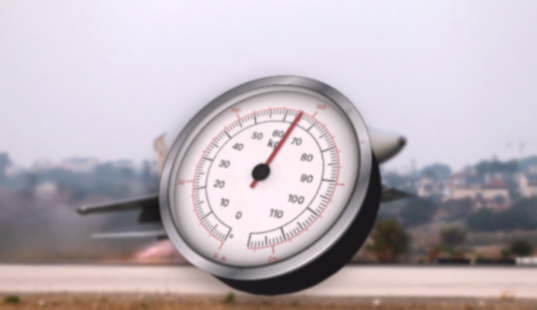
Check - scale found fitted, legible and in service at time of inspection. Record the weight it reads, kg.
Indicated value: 65 kg
